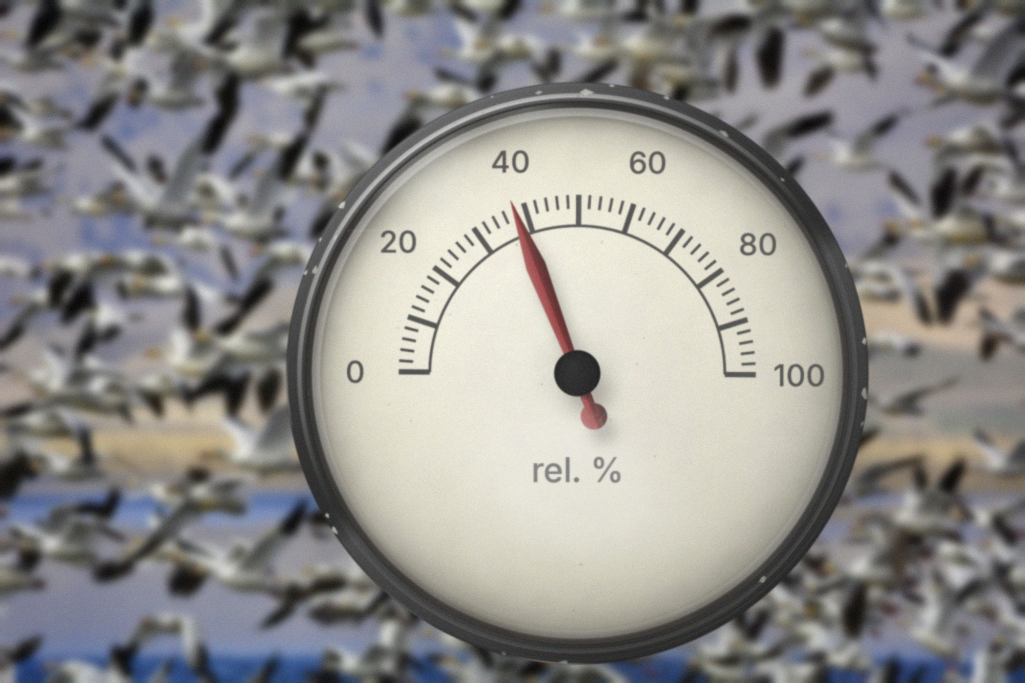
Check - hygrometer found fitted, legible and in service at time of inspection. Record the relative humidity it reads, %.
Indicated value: 38 %
